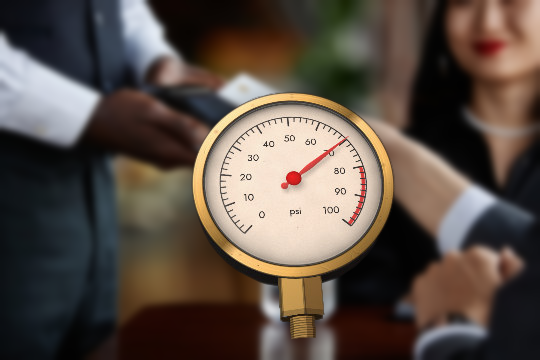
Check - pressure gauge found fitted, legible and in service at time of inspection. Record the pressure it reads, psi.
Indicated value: 70 psi
